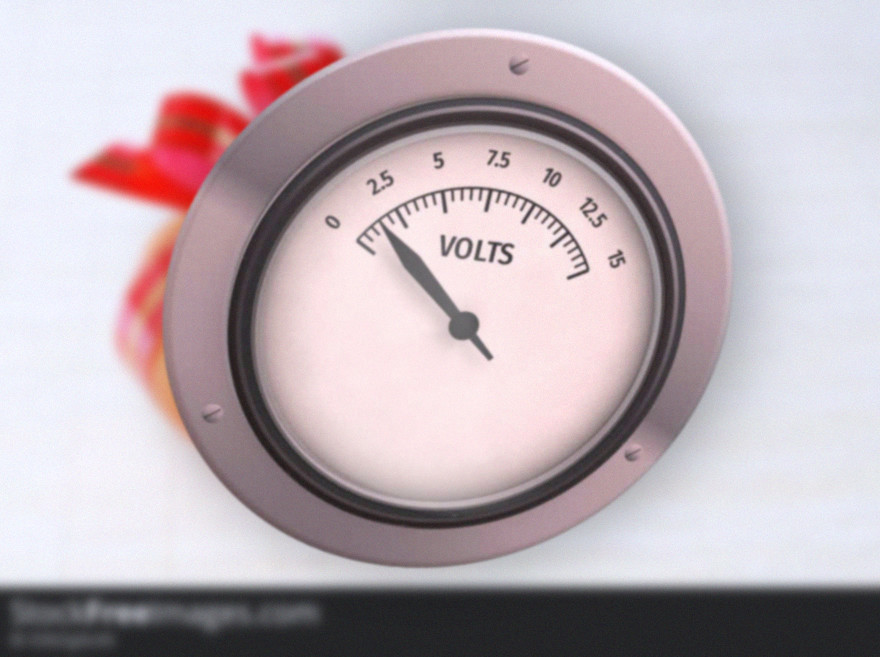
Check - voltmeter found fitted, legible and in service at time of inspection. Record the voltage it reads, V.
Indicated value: 1.5 V
